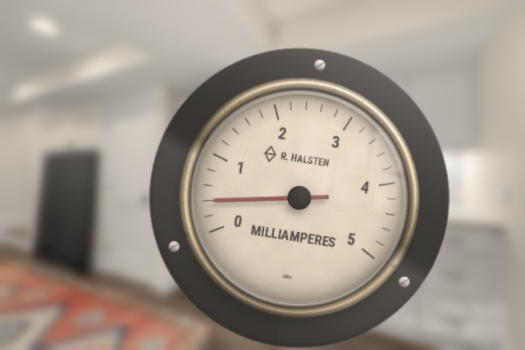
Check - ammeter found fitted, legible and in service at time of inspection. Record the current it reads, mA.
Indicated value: 0.4 mA
